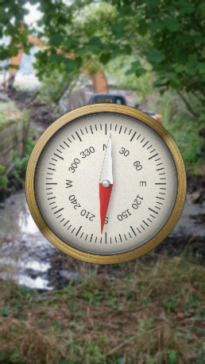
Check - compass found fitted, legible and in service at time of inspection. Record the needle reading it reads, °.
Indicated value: 185 °
